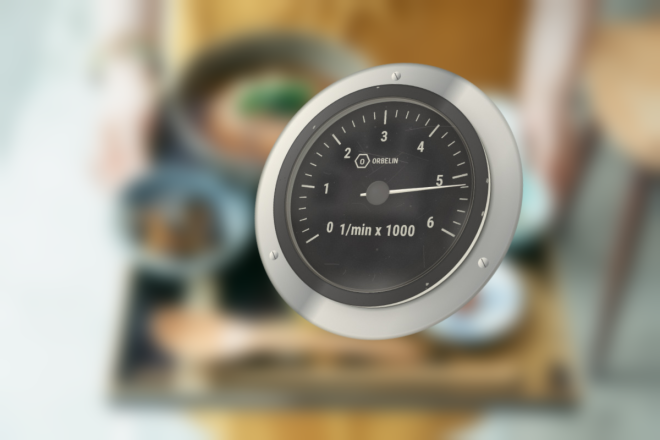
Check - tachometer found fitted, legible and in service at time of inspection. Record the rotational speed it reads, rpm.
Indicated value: 5200 rpm
